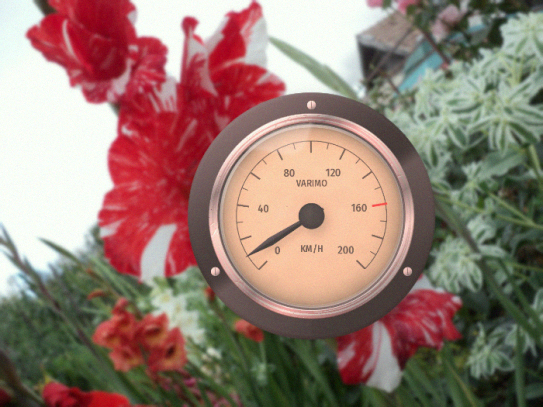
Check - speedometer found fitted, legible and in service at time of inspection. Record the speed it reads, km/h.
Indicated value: 10 km/h
